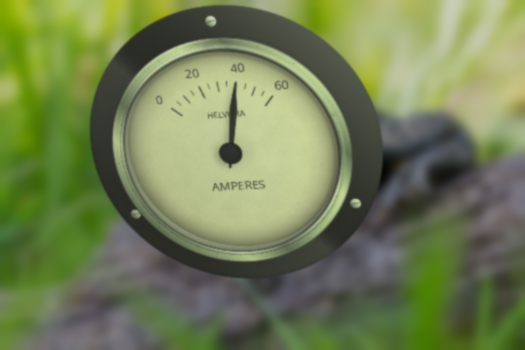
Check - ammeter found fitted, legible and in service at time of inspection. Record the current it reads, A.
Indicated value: 40 A
